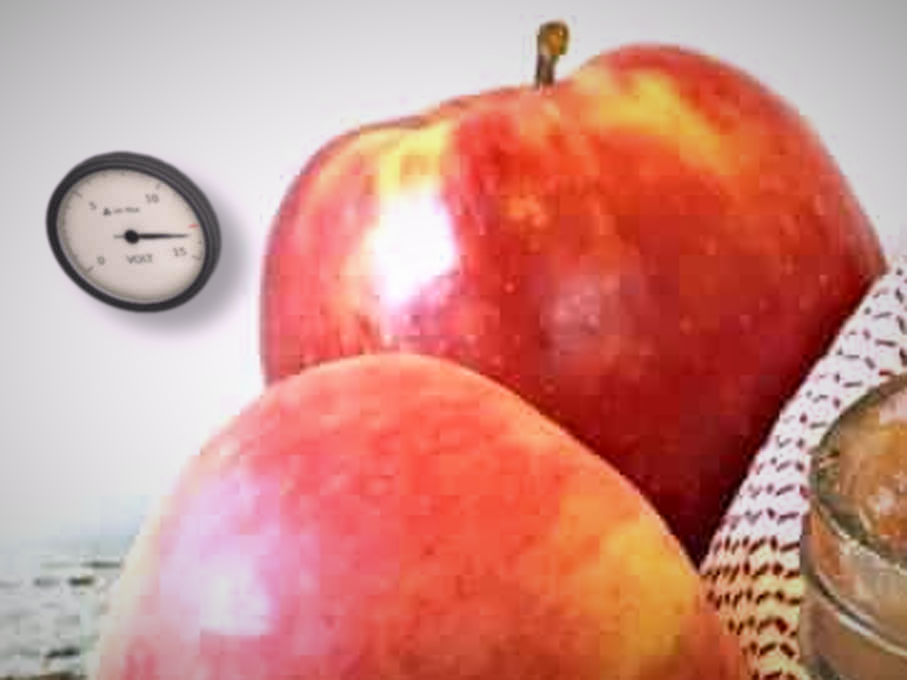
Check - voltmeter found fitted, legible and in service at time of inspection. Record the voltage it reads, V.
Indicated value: 13.5 V
